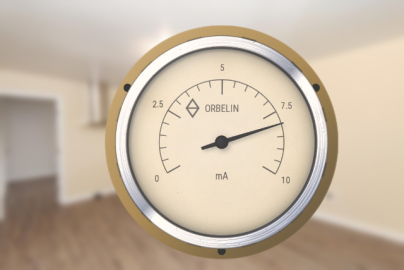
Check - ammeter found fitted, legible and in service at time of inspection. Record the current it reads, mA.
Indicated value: 8 mA
